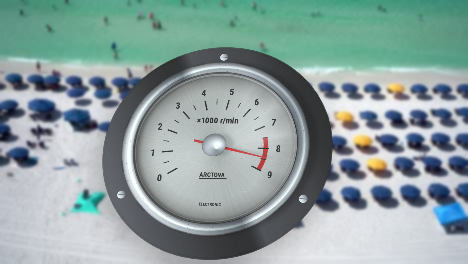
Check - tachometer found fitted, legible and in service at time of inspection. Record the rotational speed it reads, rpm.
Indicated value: 8500 rpm
